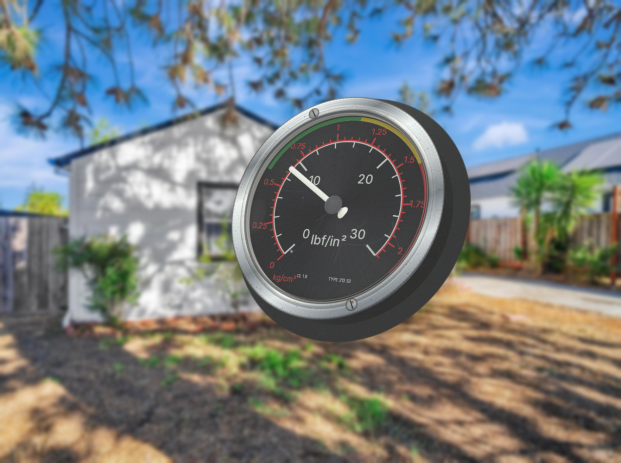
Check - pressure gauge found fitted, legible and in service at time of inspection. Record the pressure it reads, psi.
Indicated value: 9 psi
